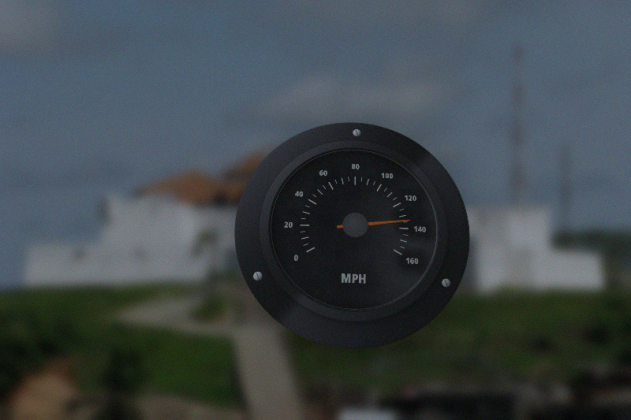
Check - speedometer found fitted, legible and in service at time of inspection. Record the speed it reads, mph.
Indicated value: 135 mph
